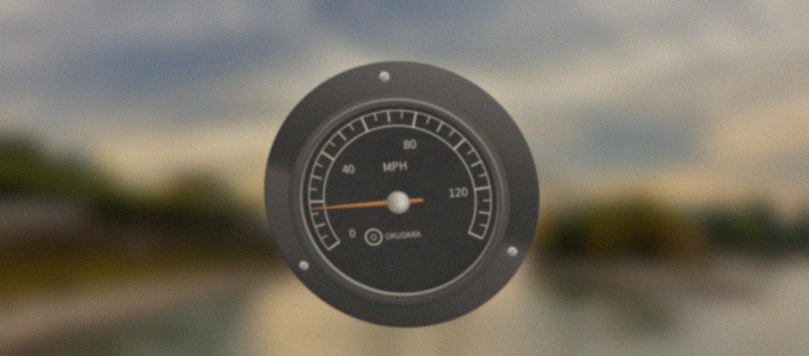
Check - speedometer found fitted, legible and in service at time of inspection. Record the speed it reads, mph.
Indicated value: 17.5 mph
